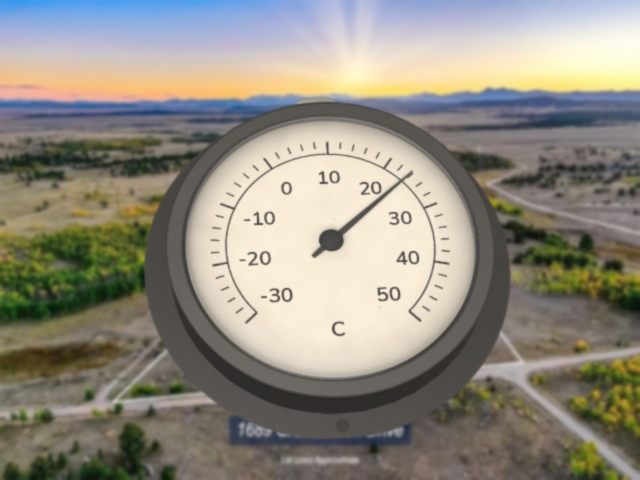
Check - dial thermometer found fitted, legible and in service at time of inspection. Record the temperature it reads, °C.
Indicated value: 24 °C
